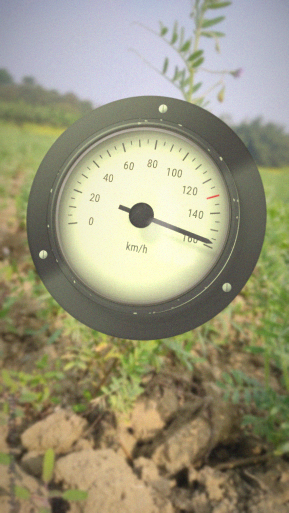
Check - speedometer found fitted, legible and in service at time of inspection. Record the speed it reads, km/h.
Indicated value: 157.5 km/h
